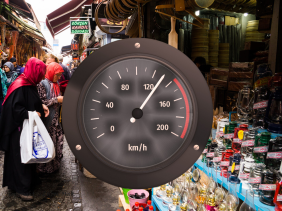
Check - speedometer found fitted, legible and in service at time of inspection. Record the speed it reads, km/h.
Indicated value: 130 km/h
